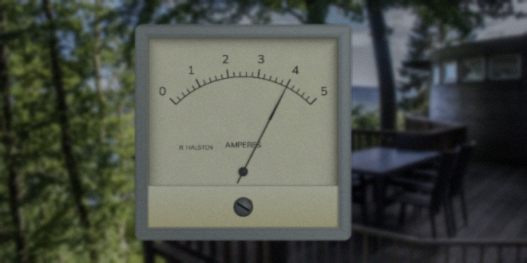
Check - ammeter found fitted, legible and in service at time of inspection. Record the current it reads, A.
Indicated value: 4 A
